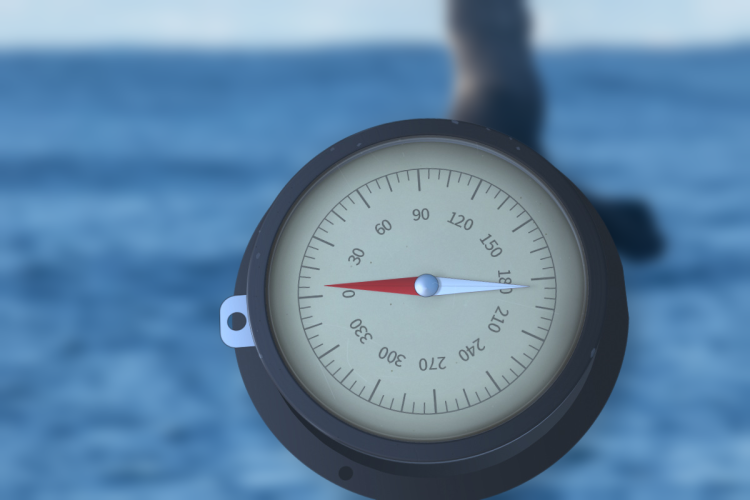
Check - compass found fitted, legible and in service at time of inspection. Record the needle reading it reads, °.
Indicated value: 5 °
